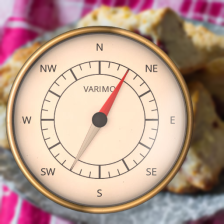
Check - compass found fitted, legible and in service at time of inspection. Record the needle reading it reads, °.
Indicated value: 30 °
